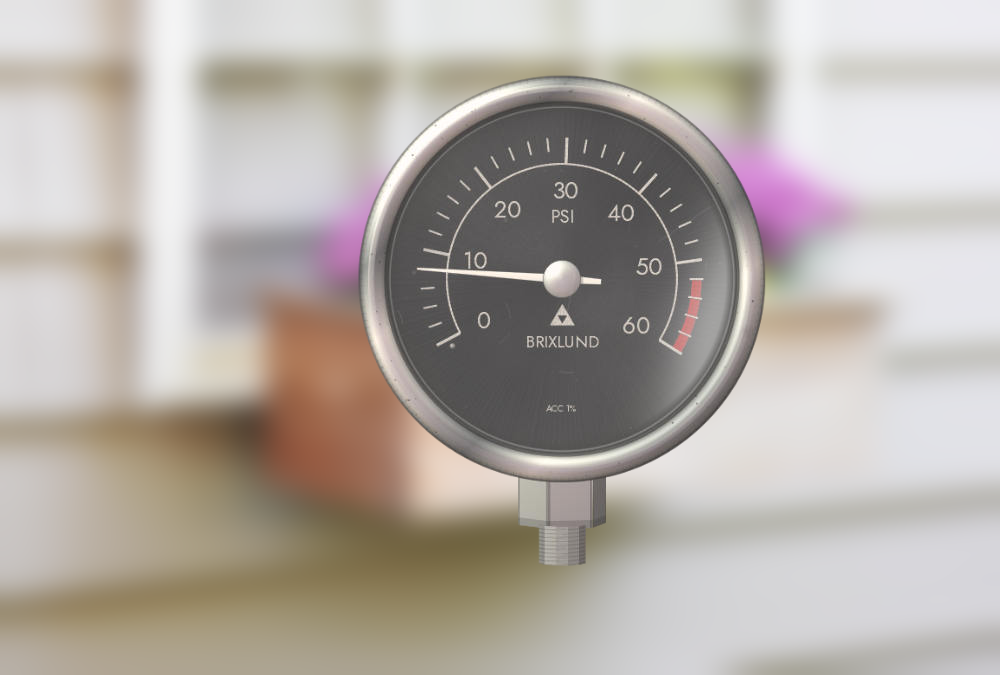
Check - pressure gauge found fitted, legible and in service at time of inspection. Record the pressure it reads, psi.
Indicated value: 8 psi
